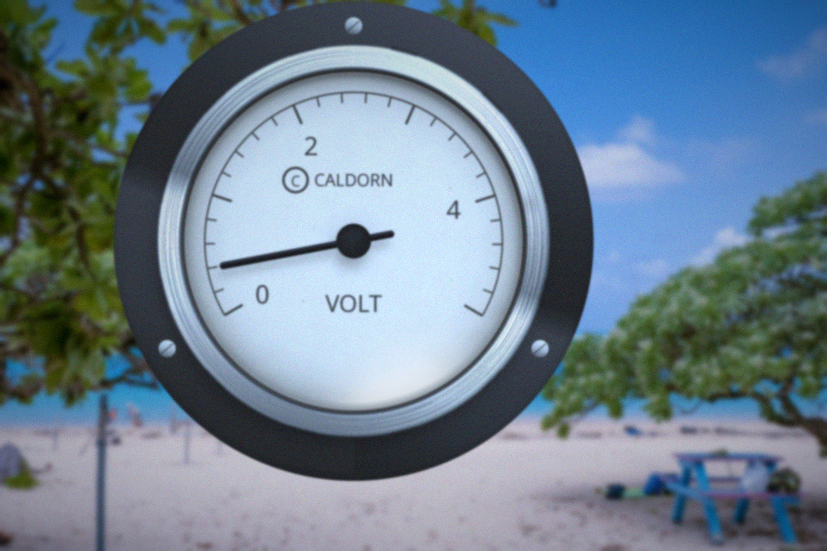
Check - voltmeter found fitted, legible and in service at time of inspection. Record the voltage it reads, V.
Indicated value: 0.4 V
